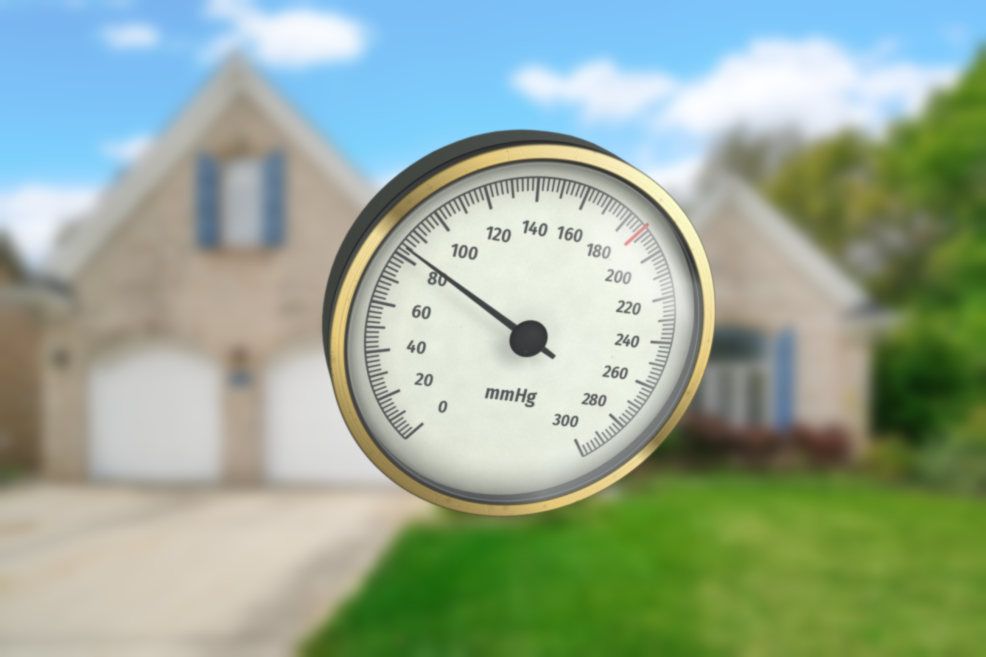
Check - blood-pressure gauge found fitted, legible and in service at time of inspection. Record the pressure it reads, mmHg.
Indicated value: 84 mmHg
